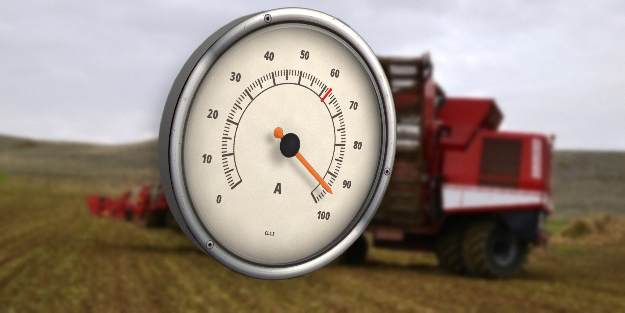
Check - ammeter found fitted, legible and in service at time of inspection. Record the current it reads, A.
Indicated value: 95 A
